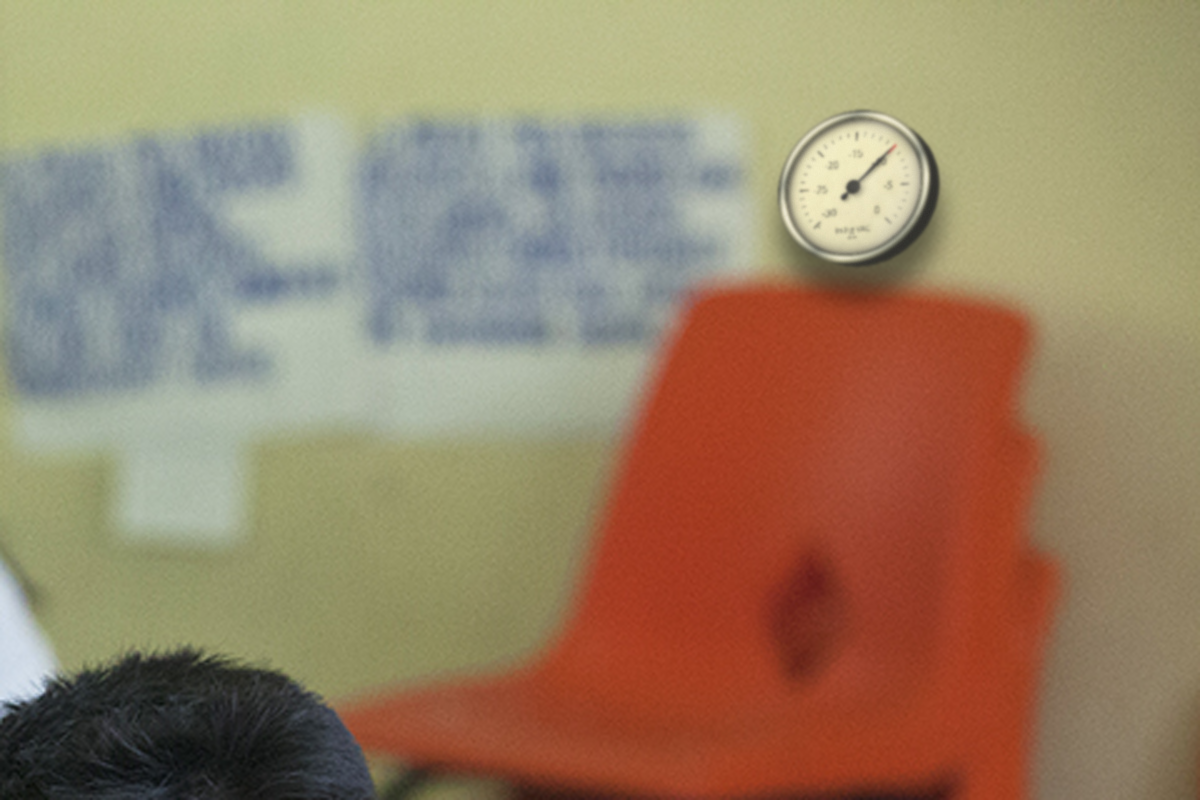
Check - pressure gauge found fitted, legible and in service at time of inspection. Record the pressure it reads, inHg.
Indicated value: -10 inHg
